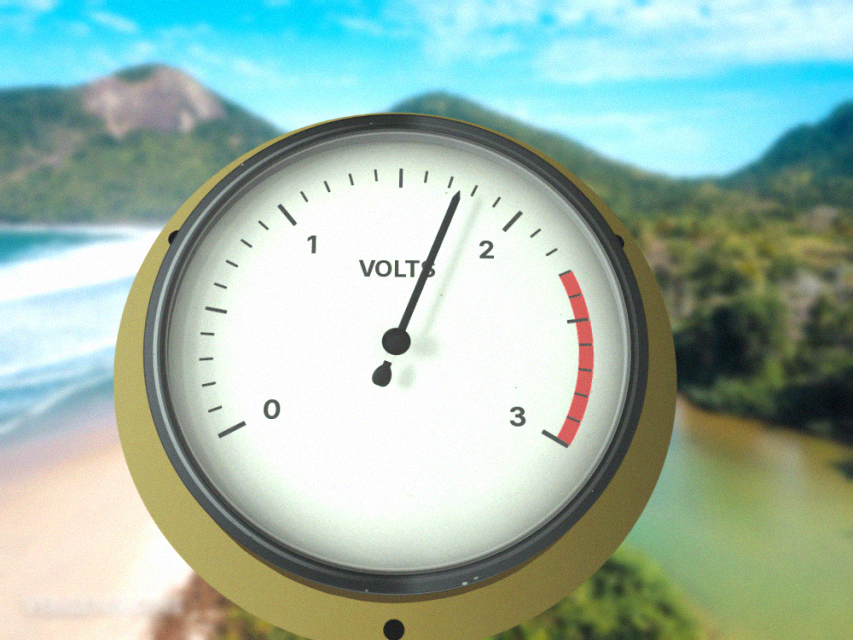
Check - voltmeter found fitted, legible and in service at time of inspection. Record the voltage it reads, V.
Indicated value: 1.75 V
